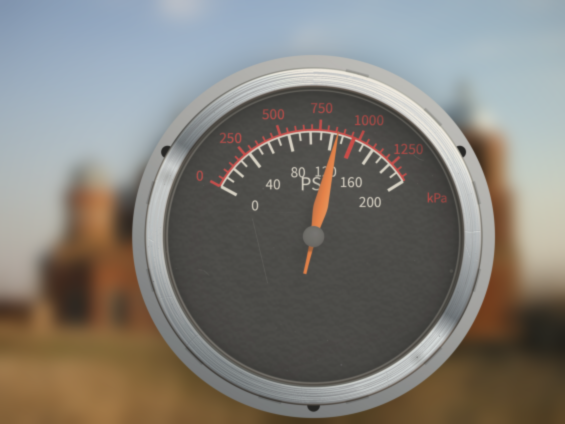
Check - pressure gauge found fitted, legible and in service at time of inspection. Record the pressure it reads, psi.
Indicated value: 125 psi
